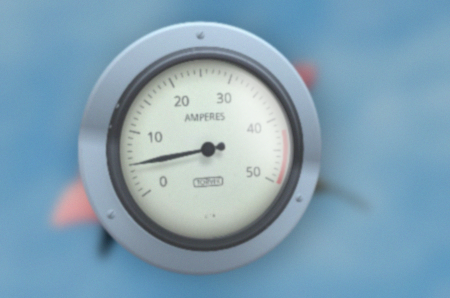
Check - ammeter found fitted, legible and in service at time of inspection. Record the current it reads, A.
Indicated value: 5 A
